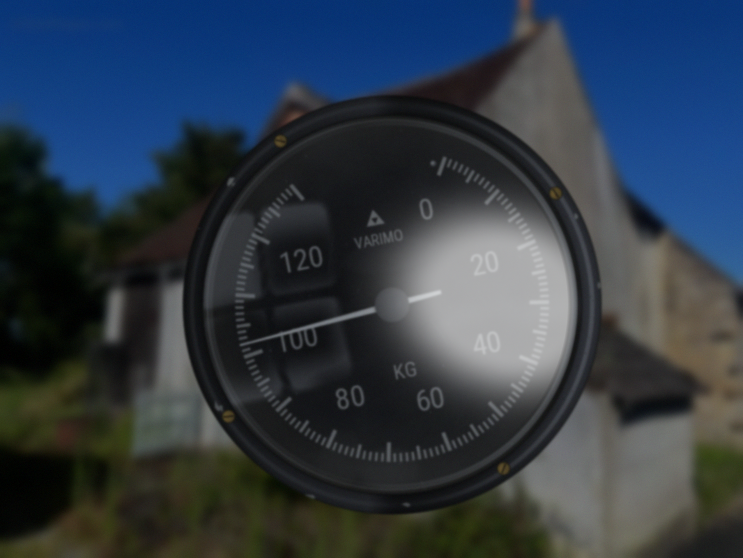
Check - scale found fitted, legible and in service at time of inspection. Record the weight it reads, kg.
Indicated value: 102 kg
